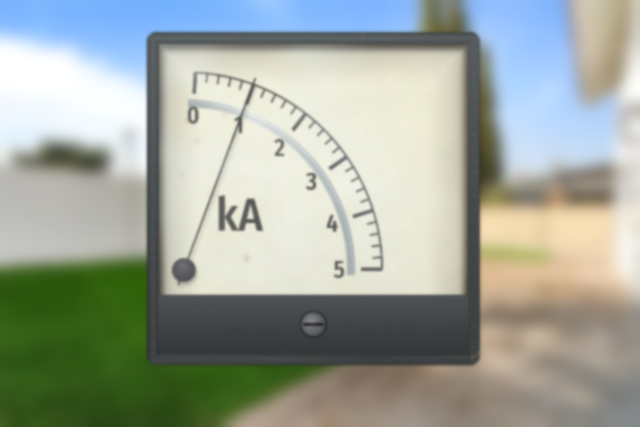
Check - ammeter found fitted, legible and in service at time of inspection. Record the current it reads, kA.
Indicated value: 1 kA
